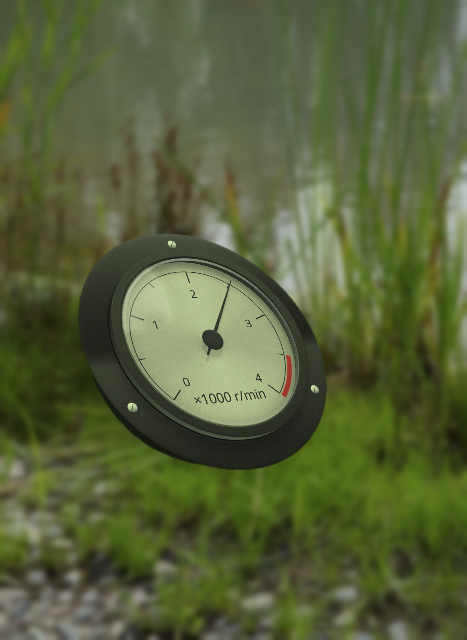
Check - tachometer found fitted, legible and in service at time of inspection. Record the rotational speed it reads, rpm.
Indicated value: 2500 rpm
